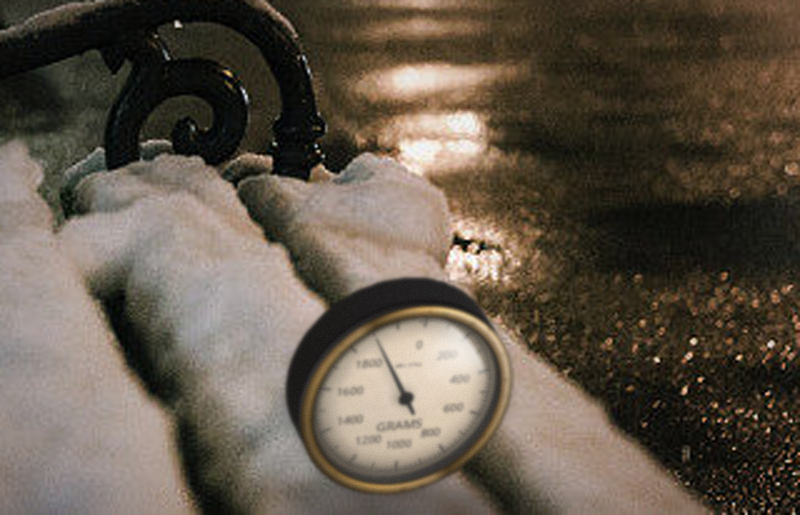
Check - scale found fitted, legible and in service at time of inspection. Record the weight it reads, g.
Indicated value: 1900 g
